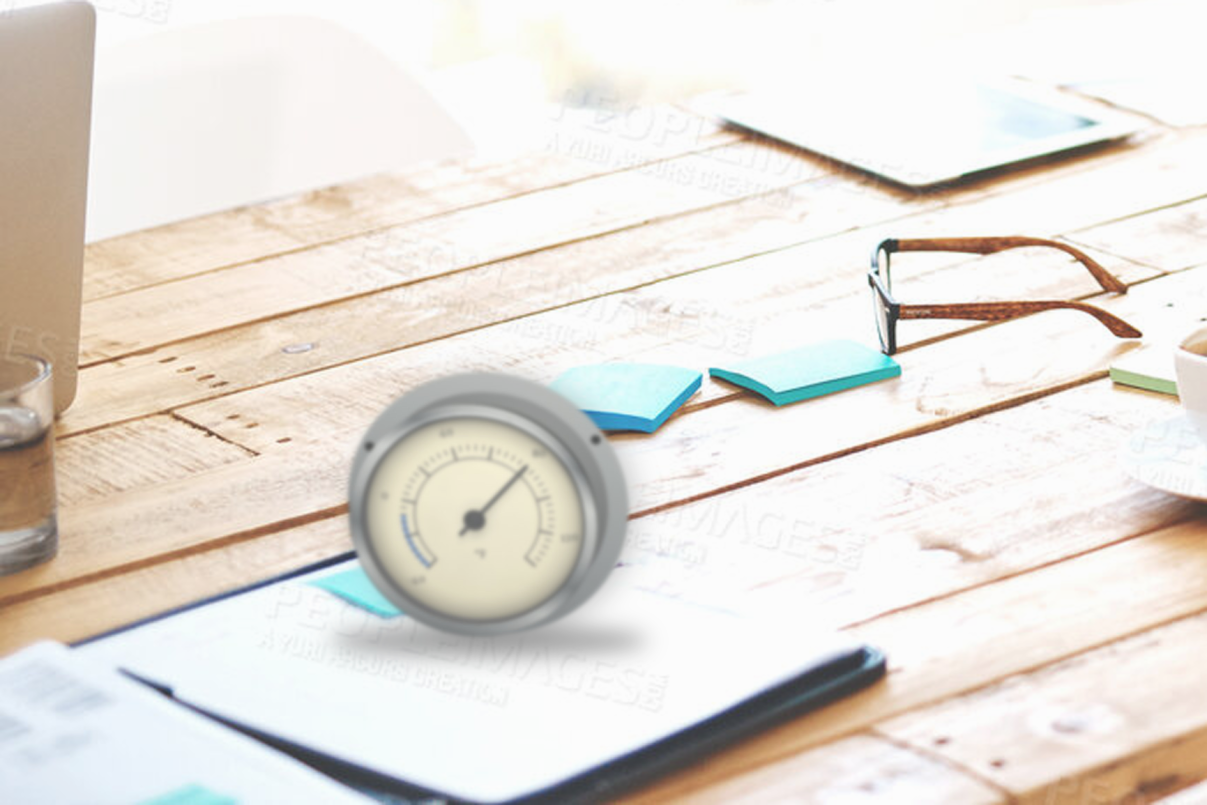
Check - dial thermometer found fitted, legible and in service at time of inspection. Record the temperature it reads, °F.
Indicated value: 80 °F
